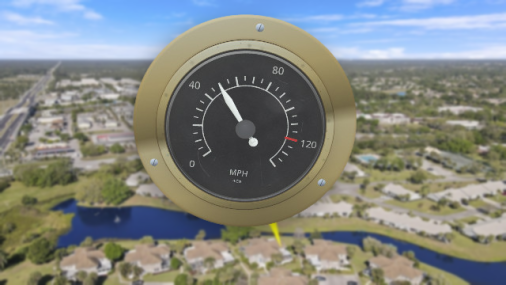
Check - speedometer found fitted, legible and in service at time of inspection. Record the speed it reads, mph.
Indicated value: 50 mph
